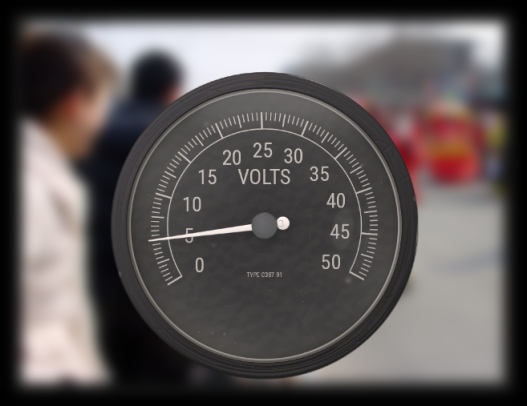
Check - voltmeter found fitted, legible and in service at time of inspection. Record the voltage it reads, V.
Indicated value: 5 V
